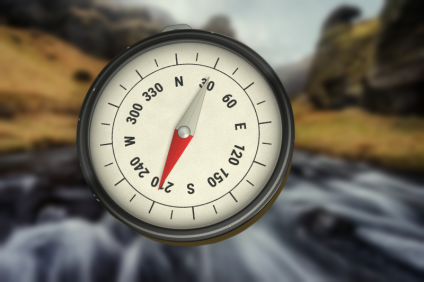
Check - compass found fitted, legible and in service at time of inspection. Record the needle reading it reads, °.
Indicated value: 210 °
